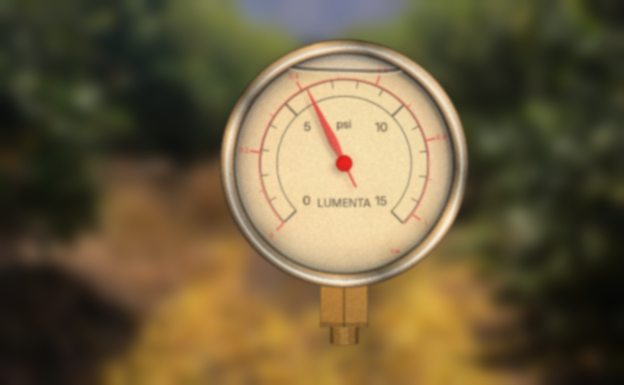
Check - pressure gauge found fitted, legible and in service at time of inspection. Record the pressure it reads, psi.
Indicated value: 6 psi
